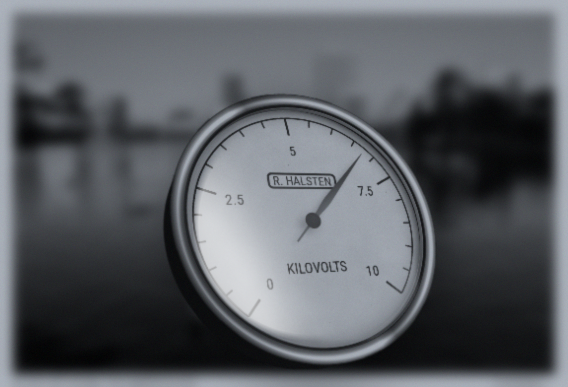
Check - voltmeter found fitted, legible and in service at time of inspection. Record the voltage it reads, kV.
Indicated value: 6.75 kV
